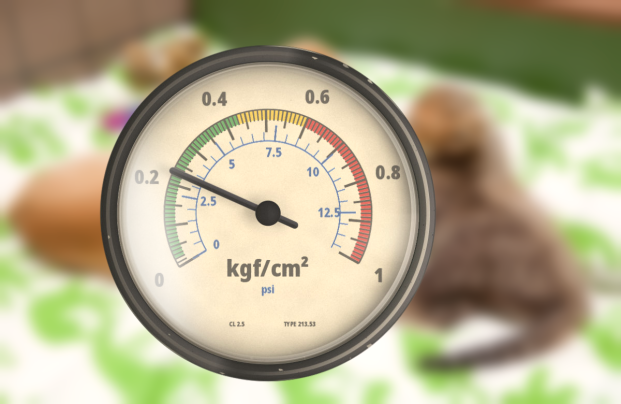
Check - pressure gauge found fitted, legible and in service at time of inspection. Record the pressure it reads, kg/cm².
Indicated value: 0.23 kg/cm²
